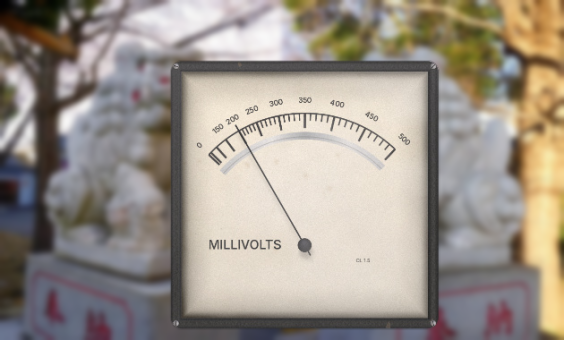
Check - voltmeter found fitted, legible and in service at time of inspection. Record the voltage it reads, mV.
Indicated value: 200 mV
